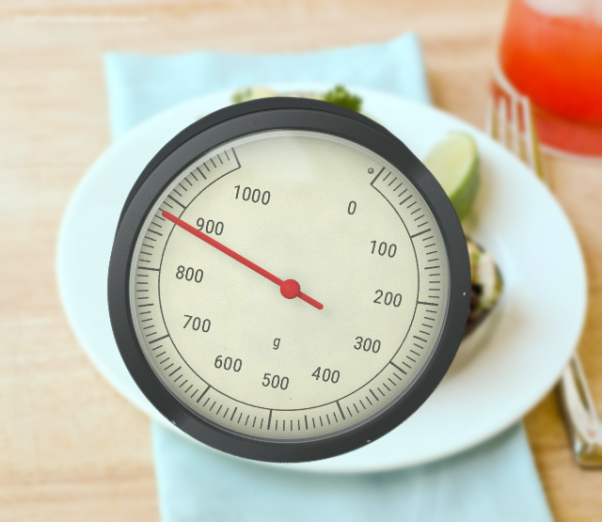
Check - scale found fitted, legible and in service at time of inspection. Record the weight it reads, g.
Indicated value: 880 g
